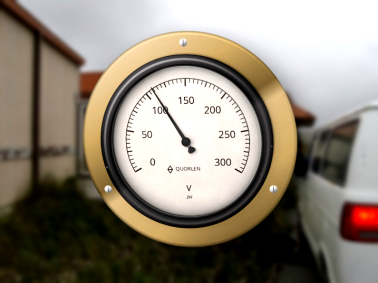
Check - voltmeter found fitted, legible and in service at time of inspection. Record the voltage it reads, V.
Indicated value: 110 V
